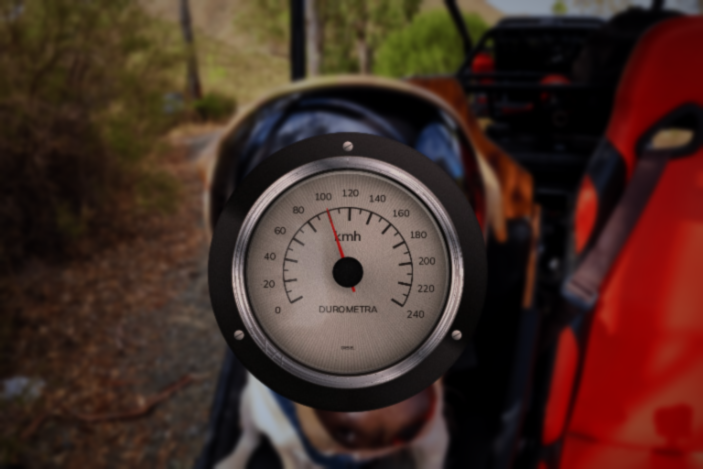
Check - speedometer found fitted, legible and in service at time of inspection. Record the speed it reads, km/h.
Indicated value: 100 km/h
